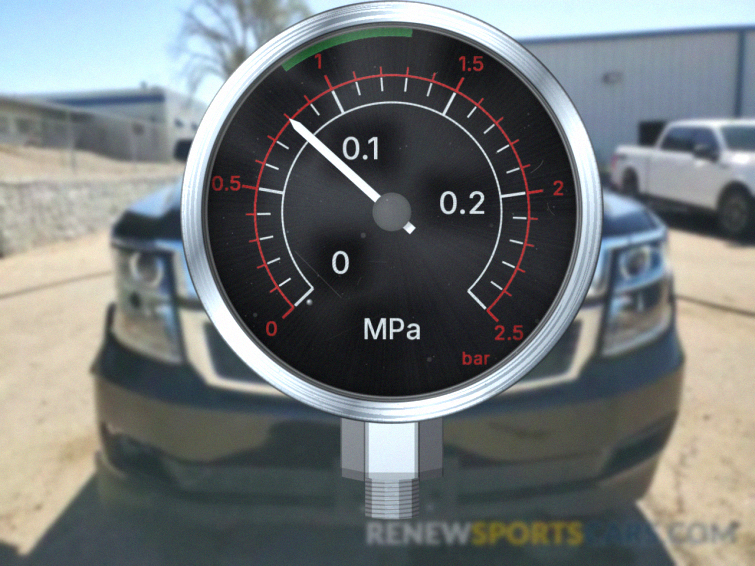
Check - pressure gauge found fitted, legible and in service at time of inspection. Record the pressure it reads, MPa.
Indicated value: 0.08 MPa
